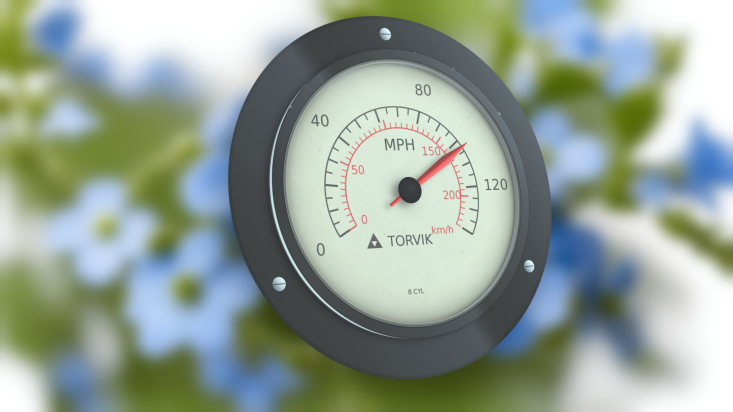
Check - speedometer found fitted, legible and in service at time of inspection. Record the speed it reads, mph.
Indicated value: 102.5 mph
